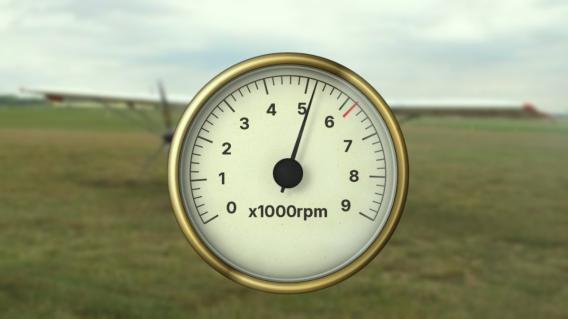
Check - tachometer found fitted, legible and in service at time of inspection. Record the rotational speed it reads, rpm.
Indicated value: 5200 rpm
